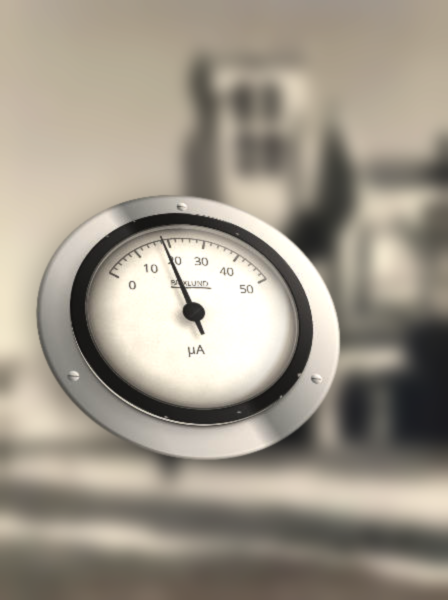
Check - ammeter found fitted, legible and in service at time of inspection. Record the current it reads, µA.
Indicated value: 18 µA
